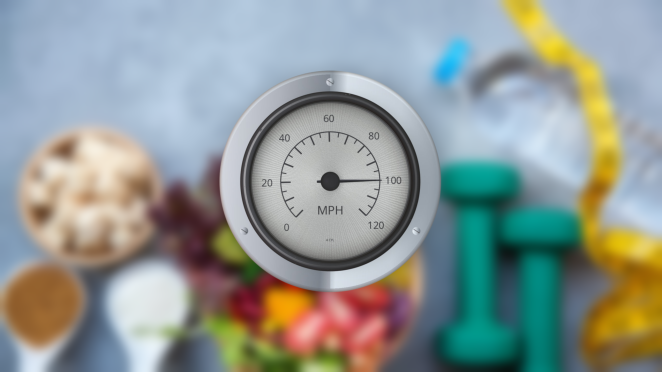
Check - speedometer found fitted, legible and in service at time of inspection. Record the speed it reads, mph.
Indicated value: 100 mph
